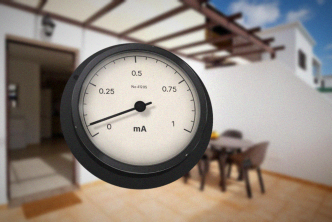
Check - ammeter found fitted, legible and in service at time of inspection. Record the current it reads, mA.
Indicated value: 0.05 mA
